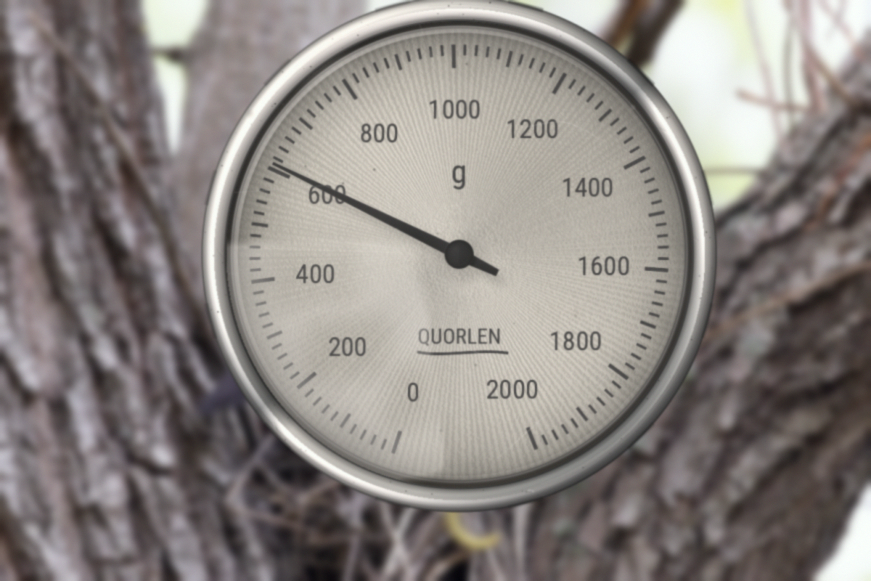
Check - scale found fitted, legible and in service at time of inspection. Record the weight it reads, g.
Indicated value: 610 g
